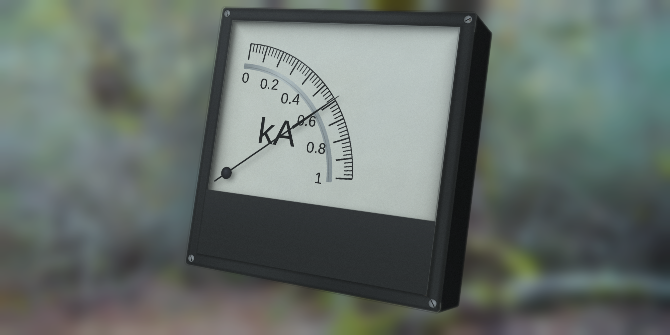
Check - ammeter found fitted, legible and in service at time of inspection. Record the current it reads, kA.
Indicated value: 0.6 kA
